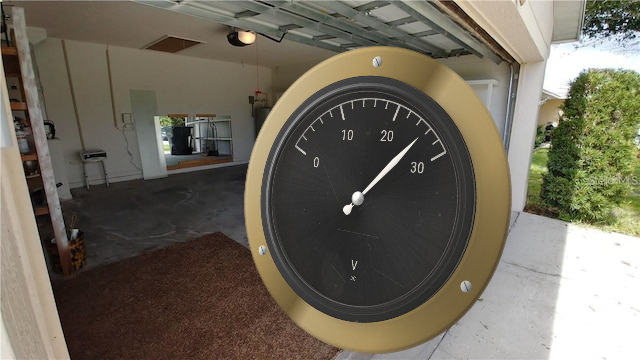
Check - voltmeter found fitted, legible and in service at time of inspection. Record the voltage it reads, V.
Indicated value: 26 V
